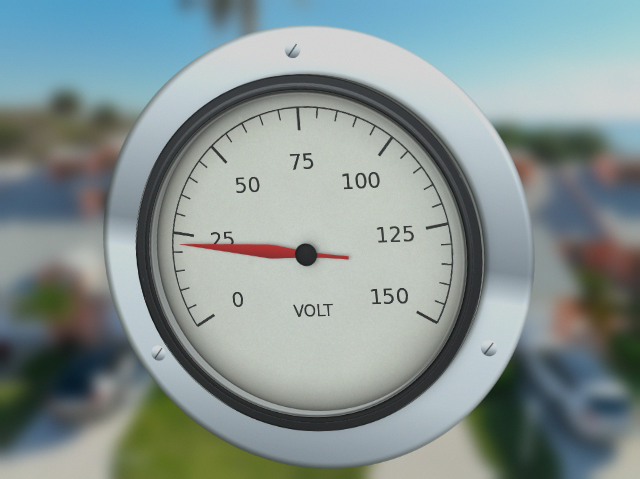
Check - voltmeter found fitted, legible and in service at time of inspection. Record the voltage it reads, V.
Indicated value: 22.5 V
